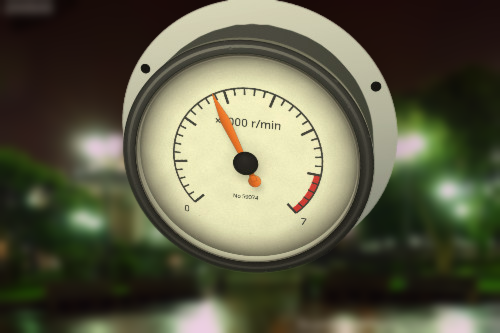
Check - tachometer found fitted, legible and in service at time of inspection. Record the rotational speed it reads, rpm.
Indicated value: 2800 rpm
